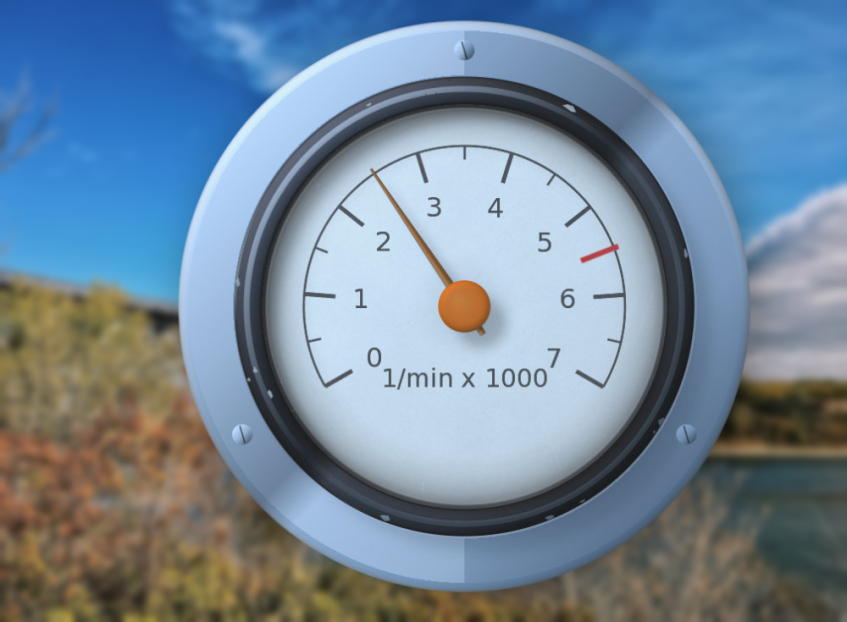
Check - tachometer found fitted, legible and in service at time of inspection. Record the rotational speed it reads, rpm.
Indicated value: 2500 rpm
